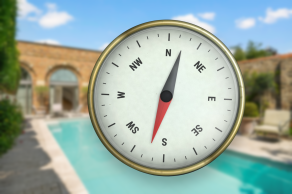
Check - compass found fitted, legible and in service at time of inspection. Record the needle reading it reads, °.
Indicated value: 195 °
